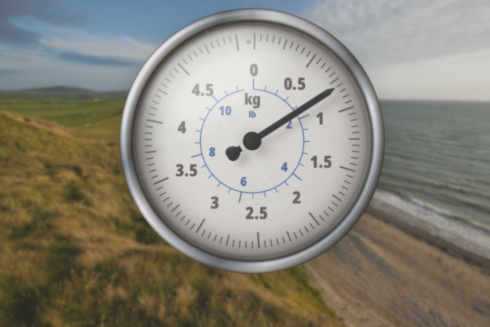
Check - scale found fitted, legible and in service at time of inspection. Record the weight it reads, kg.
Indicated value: 0.8 kg
